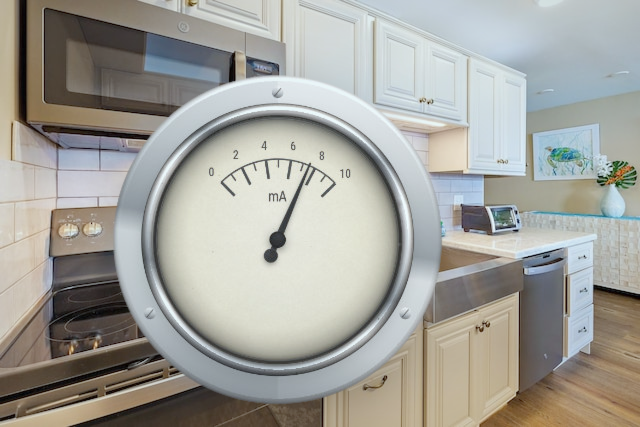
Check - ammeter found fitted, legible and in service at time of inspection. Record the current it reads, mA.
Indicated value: 7.5 mA
